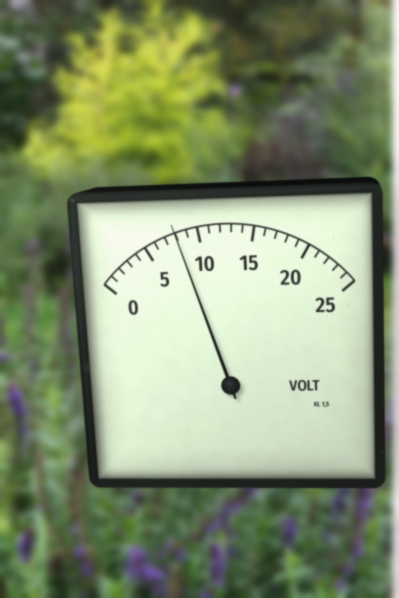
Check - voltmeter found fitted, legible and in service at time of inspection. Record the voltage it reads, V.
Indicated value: 8 V
